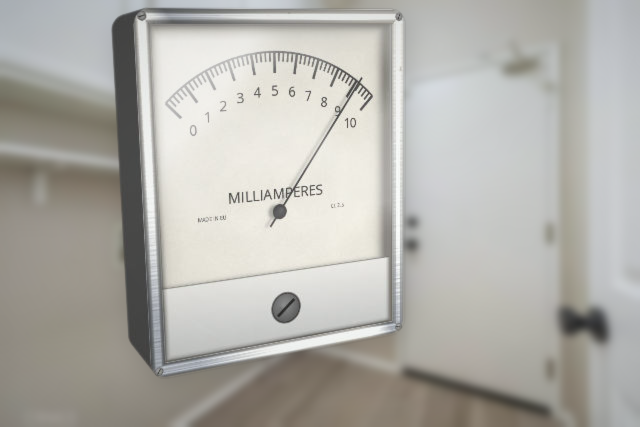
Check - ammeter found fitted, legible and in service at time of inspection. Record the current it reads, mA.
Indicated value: 9 mA
